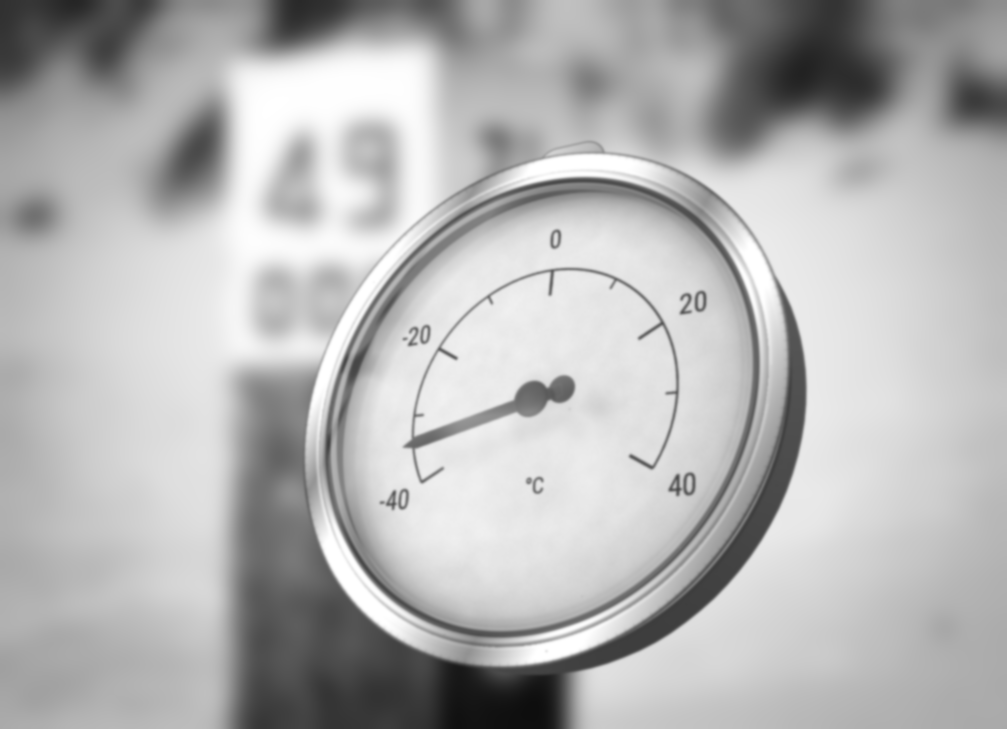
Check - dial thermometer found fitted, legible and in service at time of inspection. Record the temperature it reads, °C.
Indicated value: -35 °C
